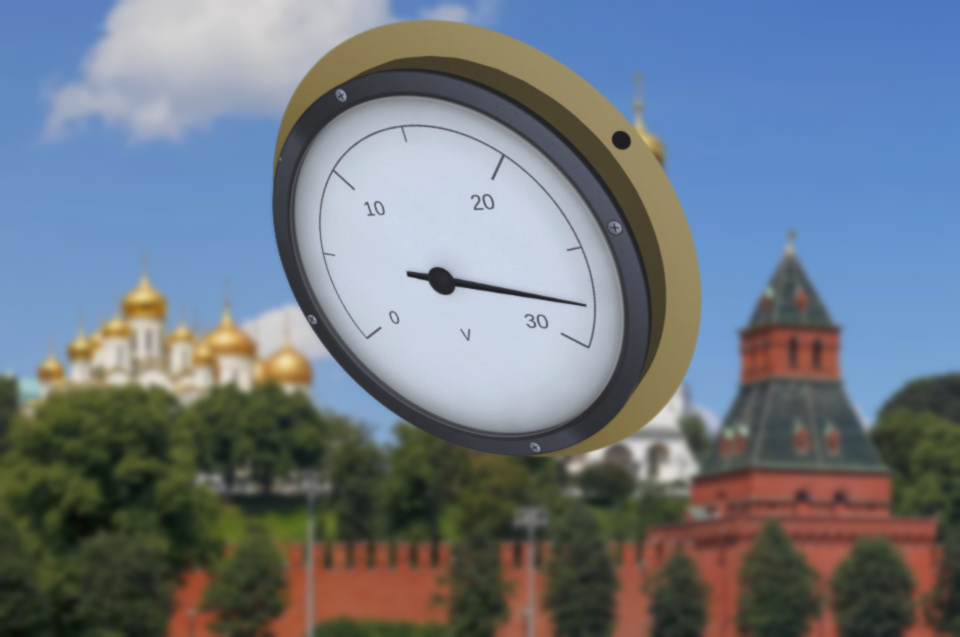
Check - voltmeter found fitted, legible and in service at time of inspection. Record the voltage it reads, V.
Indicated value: 27.5 V
